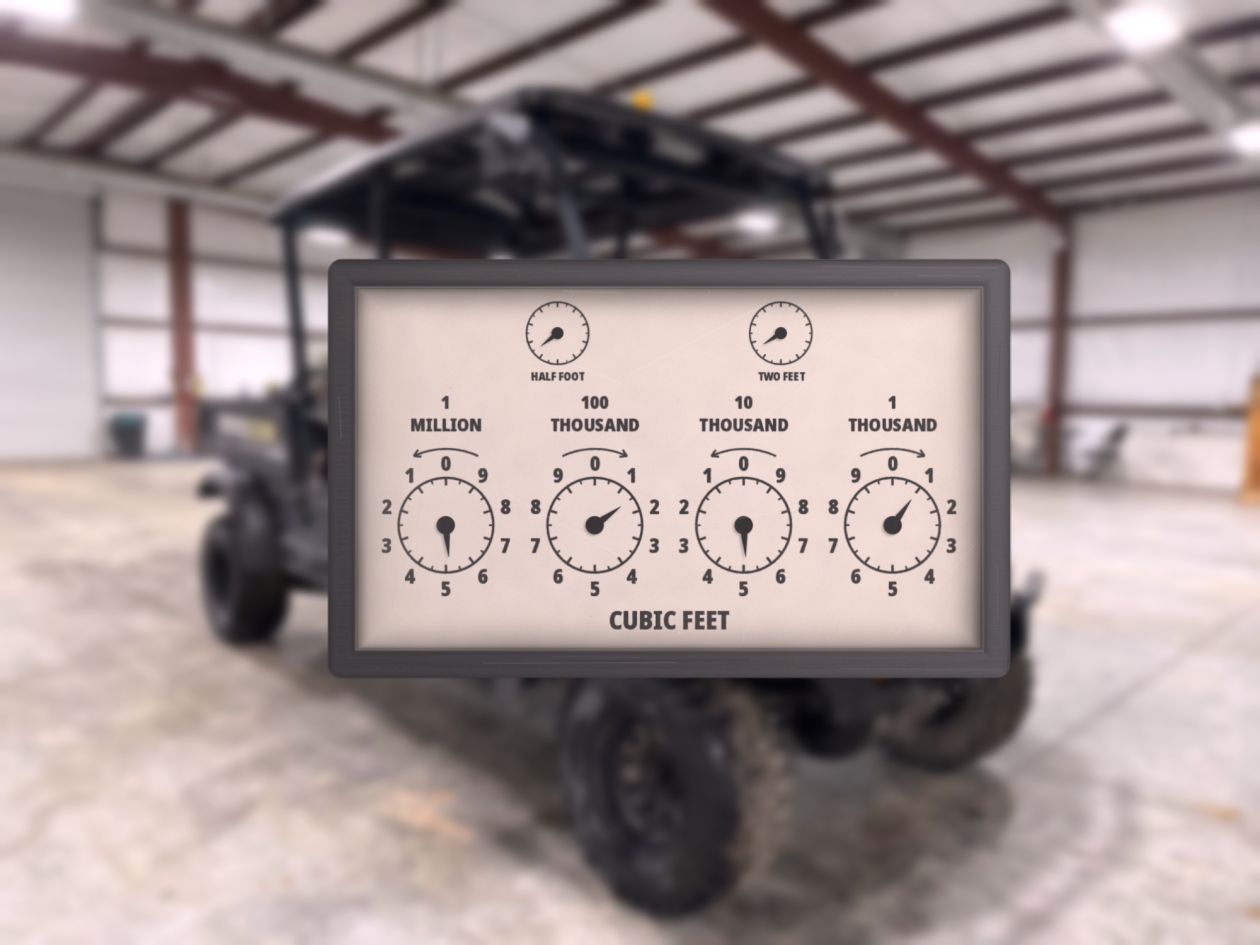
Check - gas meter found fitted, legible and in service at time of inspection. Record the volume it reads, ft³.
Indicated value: 515100 ft³
